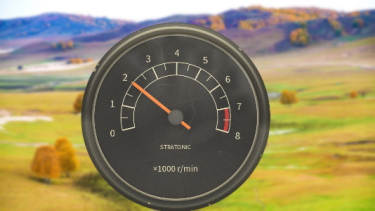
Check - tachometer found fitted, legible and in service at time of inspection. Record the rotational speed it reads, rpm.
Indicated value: 2000 rpm
